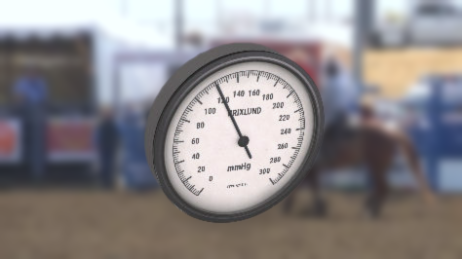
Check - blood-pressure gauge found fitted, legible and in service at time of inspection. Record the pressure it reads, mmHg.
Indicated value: 120 mmHg
